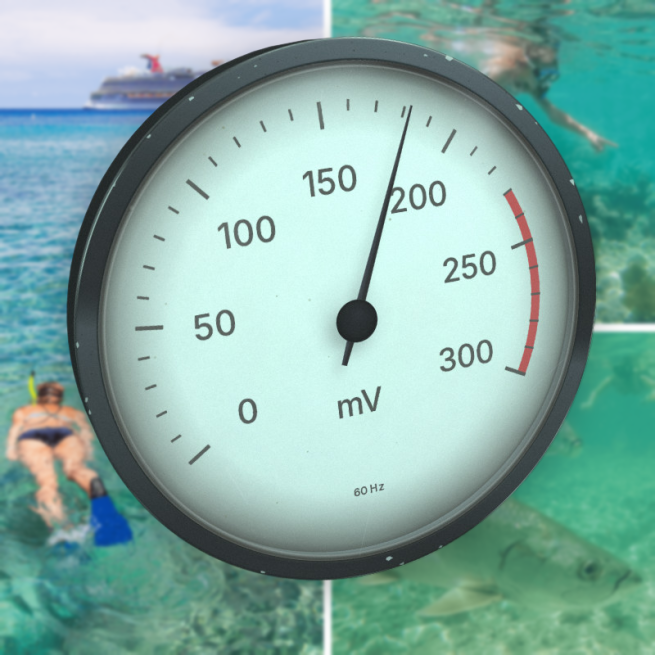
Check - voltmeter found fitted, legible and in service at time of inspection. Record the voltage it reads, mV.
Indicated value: 180 mV
